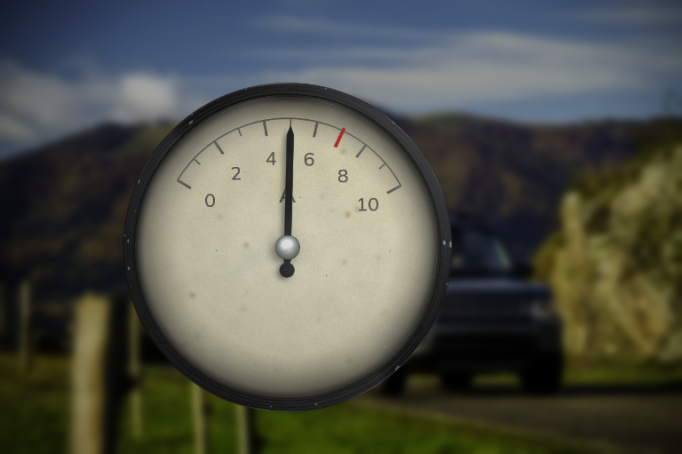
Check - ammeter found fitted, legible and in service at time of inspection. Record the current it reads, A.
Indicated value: 5 A
